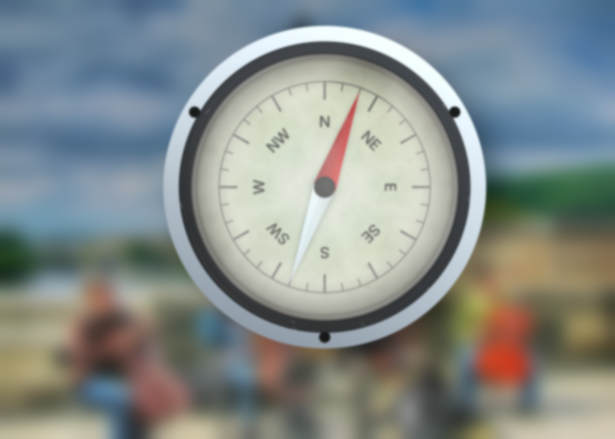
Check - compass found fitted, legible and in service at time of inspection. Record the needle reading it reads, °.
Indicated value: 20 °
